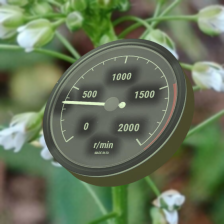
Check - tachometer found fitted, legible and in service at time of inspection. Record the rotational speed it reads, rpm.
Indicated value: 350 rpm
